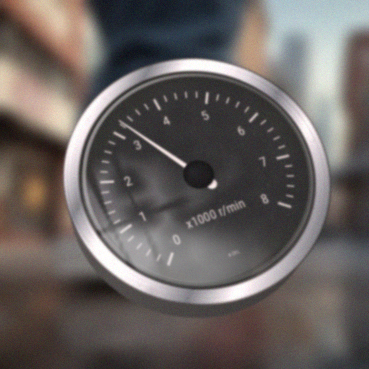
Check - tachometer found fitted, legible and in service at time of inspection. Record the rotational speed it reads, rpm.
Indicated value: 3200 rpm
